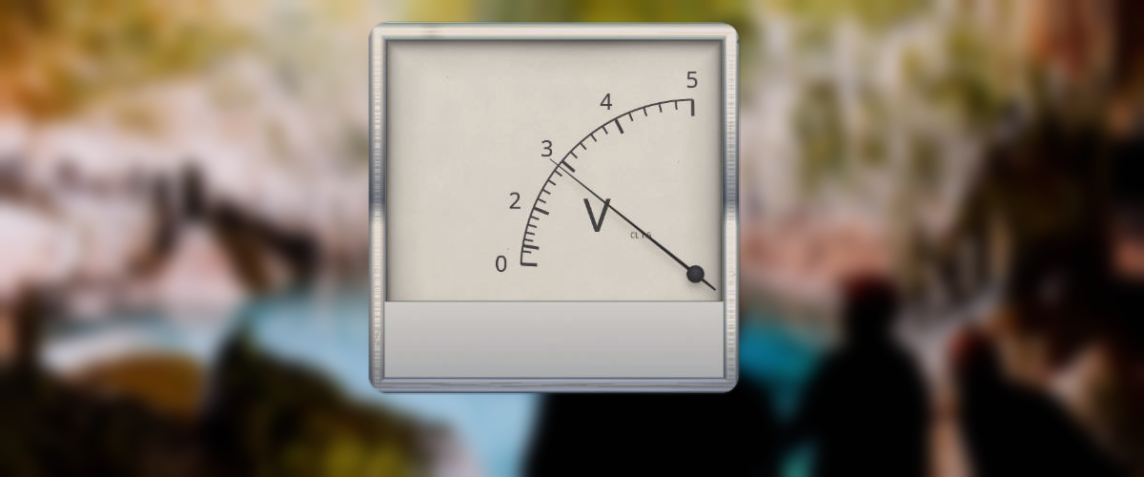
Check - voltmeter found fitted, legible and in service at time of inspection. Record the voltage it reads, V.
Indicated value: 2.9 V
